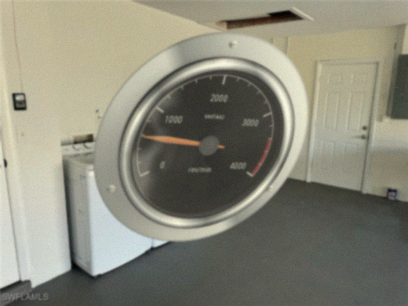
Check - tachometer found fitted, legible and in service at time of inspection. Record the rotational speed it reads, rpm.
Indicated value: 600 rpm
